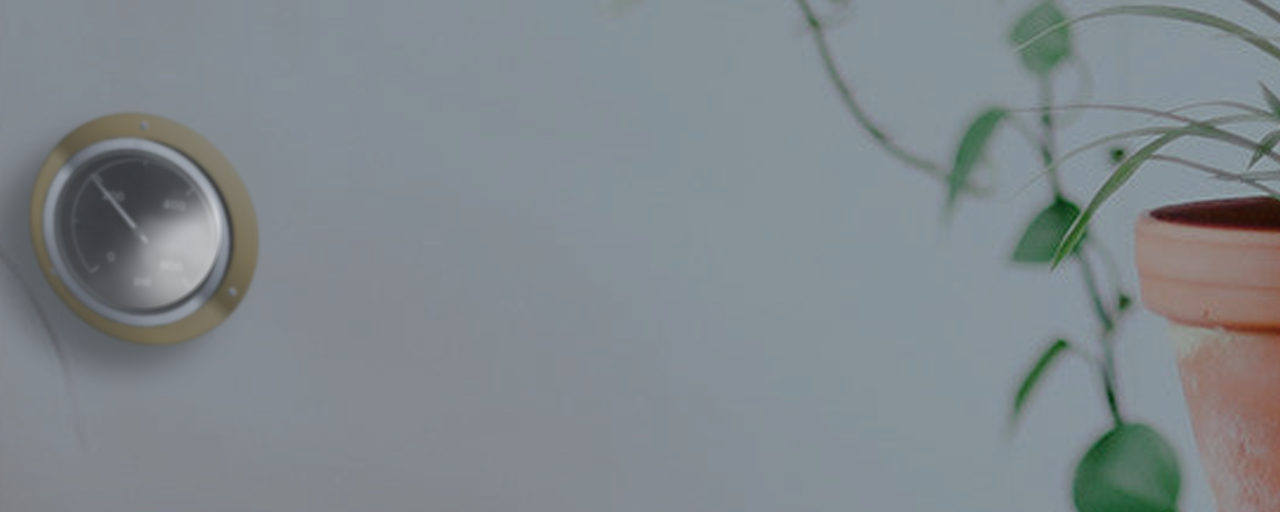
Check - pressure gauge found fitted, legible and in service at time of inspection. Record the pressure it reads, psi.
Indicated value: 200 psi
